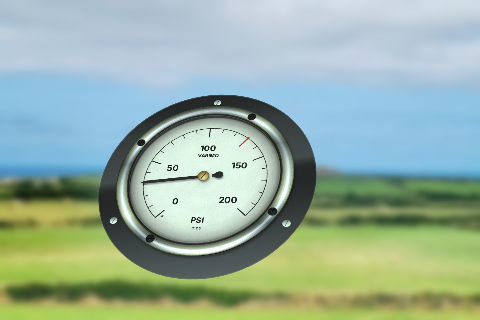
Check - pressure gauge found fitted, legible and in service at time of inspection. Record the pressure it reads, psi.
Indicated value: 30 psi
